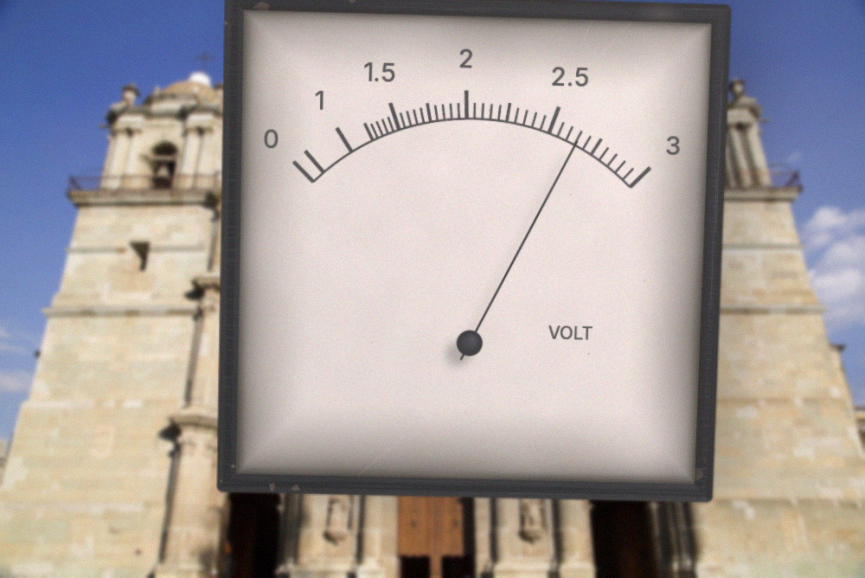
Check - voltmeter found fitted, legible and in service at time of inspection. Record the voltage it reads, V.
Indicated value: 2.65 V
